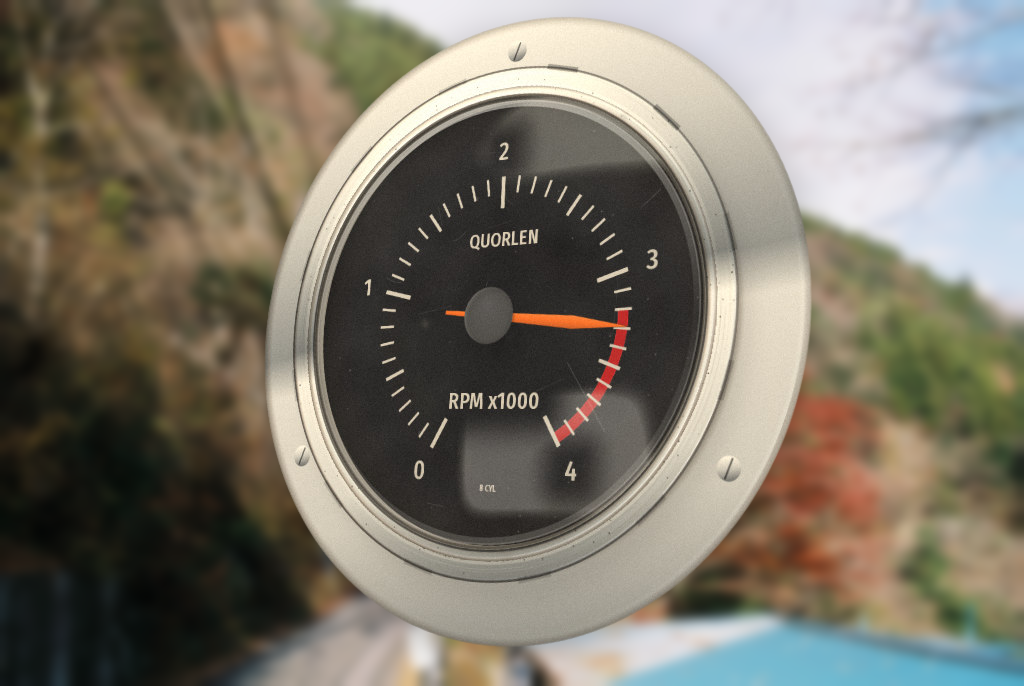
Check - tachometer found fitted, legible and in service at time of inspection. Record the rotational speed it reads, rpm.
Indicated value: 3300 rpm
